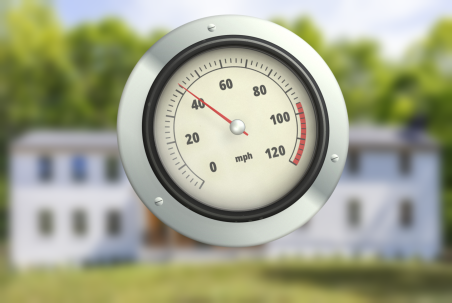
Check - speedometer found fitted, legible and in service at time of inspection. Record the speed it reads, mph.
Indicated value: 42 mph
